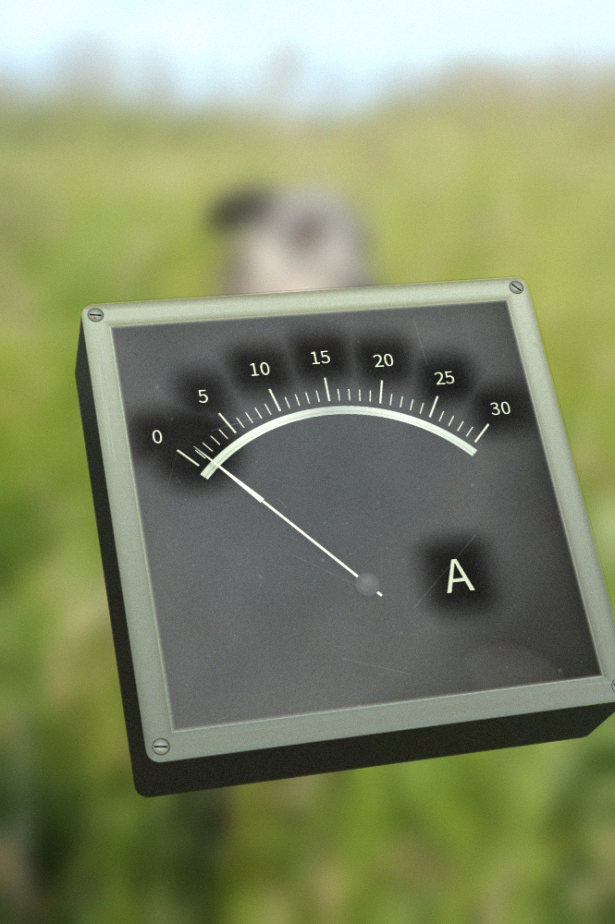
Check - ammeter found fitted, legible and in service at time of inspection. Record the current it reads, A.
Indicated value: 1 A
